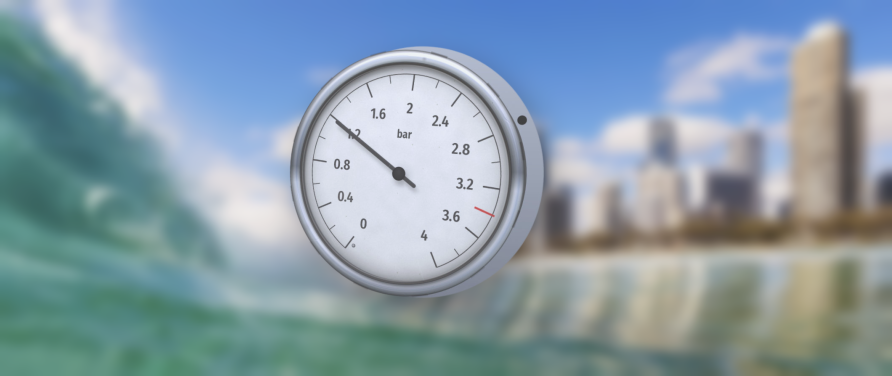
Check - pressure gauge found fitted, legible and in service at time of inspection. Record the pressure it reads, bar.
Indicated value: 1.2 bar
